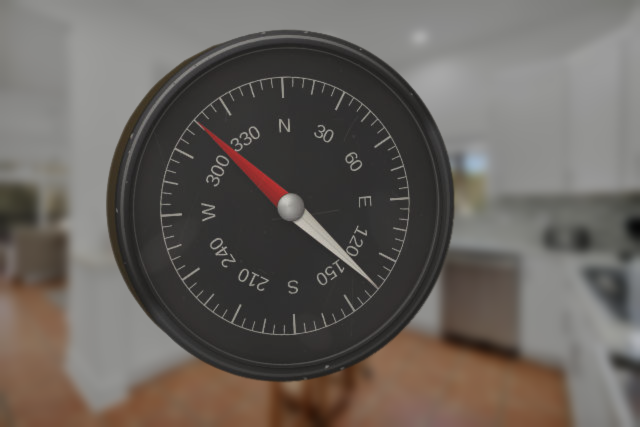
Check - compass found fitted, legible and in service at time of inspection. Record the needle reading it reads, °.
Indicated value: 315 °
